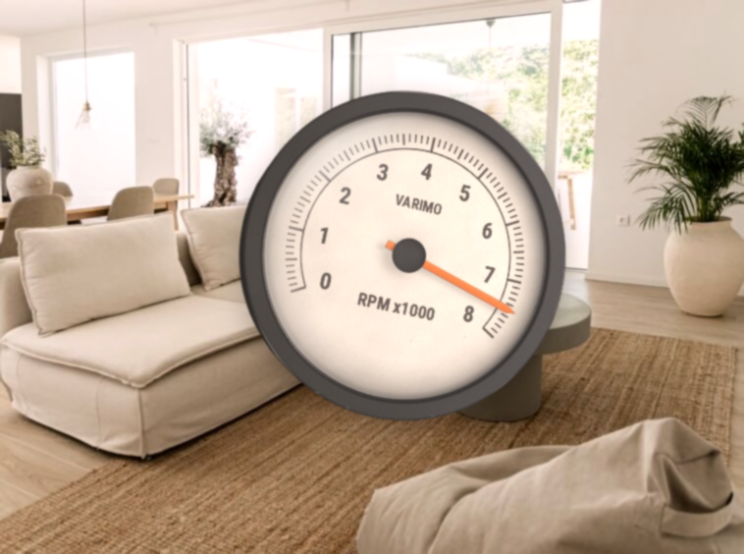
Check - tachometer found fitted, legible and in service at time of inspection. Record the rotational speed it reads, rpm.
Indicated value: 7500 rpm
